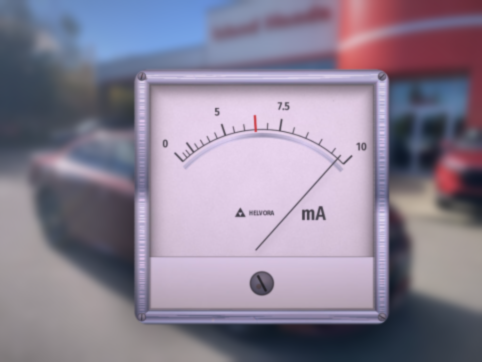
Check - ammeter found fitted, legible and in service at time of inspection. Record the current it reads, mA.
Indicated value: 9.75 mA
